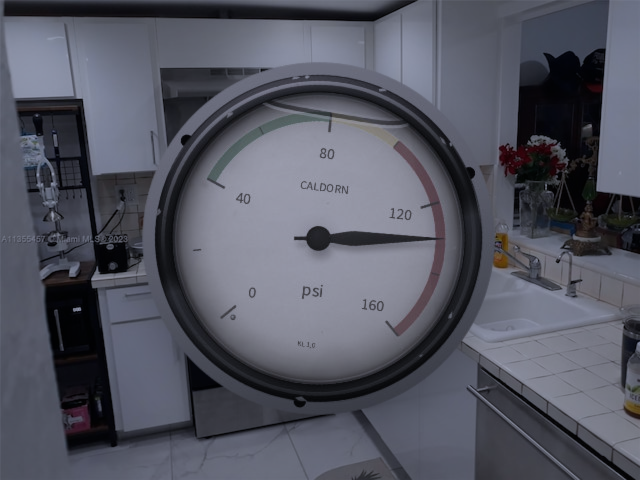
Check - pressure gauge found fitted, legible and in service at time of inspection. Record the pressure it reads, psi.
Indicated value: 130 psi
